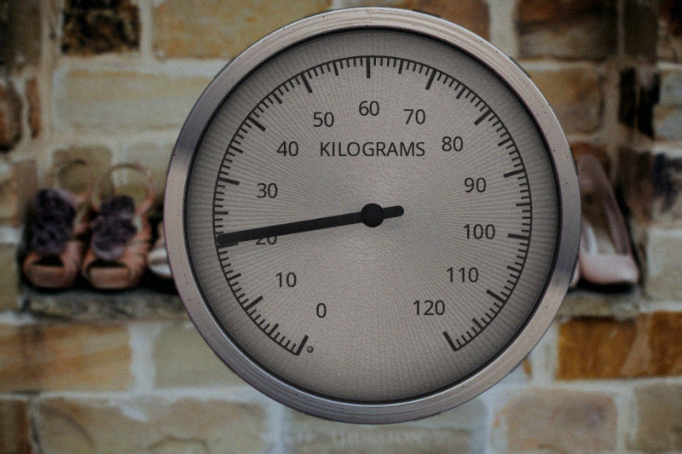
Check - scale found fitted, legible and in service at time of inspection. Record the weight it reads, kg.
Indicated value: 21 kg
